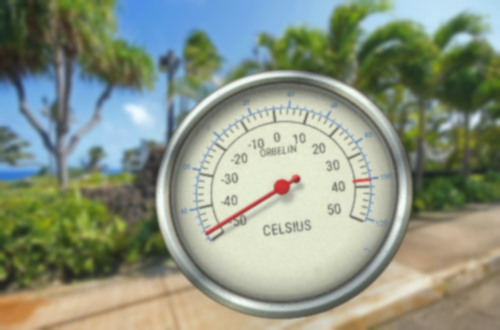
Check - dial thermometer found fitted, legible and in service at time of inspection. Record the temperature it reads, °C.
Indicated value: -48 °C
